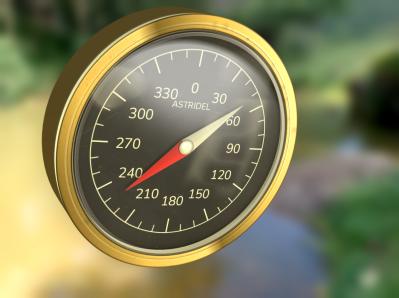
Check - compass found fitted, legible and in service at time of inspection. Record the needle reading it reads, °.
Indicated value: 230 °
